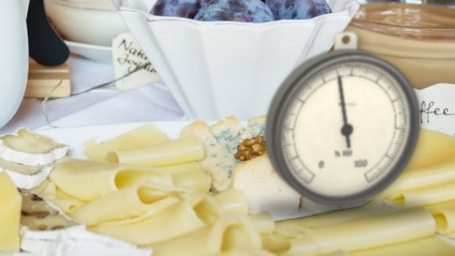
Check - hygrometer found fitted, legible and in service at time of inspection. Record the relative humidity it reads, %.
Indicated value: 45 %
